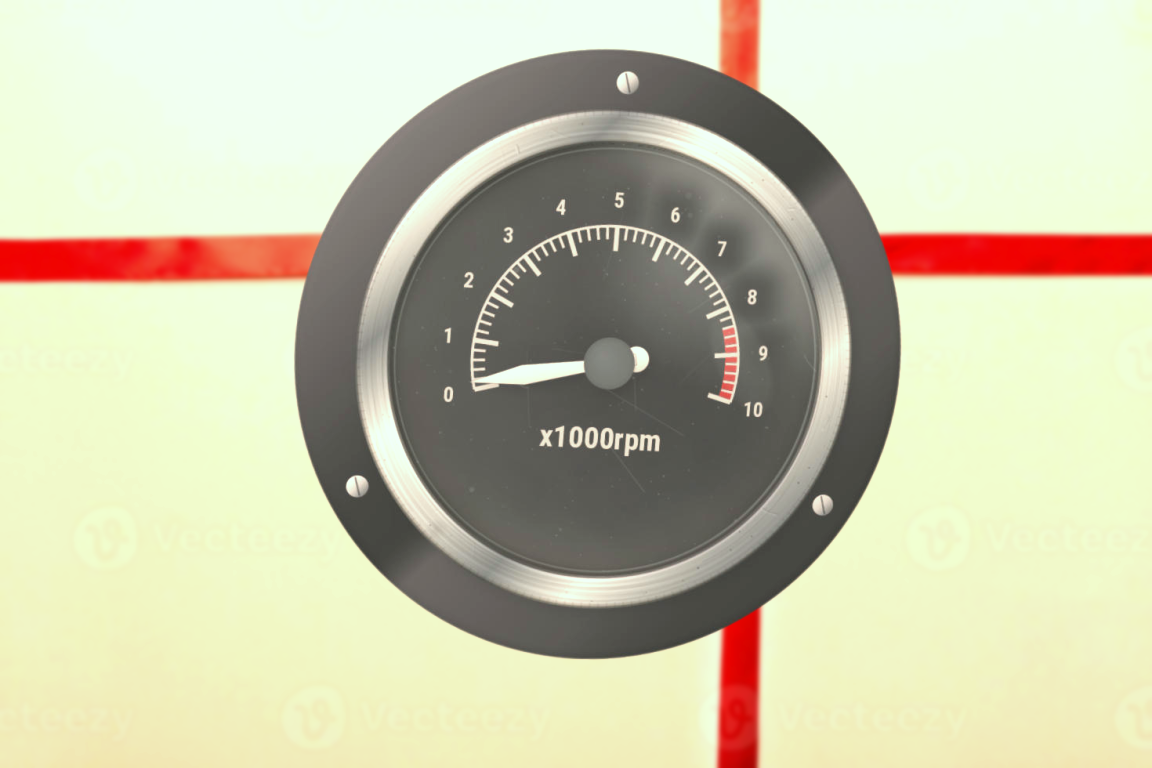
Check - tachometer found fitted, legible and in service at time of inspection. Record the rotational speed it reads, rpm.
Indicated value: 200 rpm
